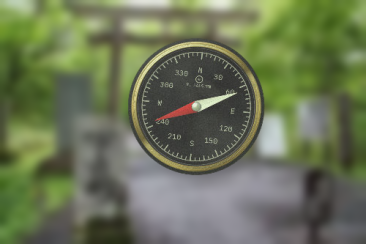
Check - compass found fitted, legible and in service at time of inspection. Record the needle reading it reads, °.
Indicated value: 245 °
